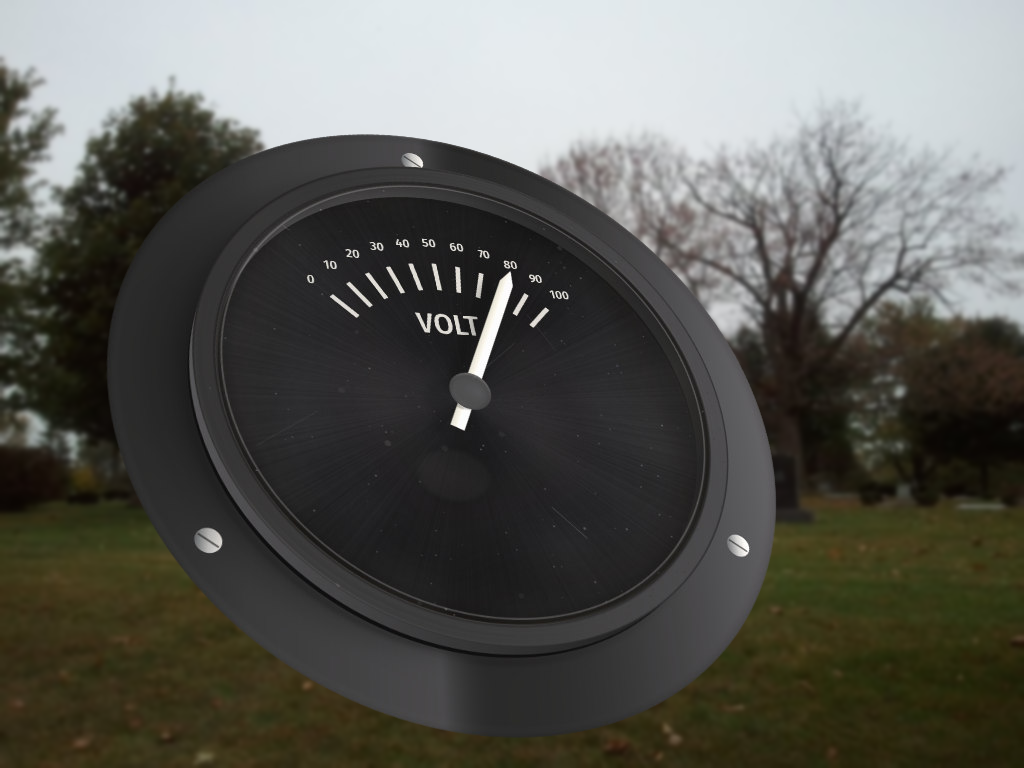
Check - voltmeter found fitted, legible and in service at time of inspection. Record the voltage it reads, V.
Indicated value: 80 V
